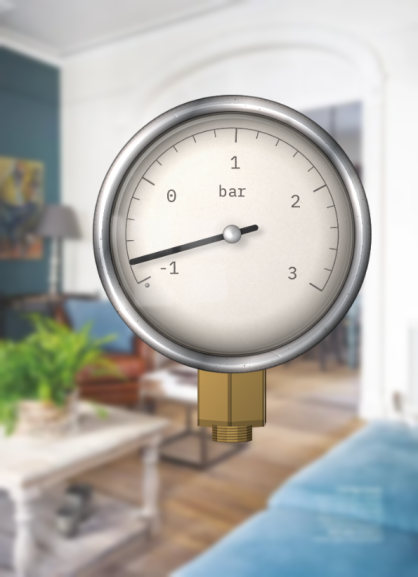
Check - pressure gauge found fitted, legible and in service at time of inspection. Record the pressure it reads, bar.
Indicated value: -0.8 bar
